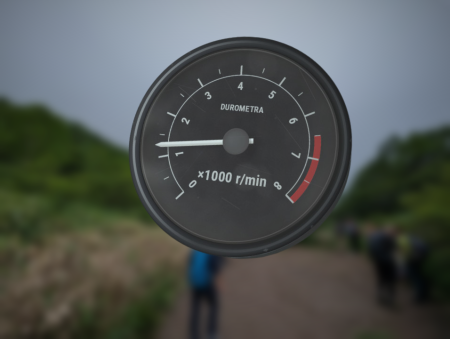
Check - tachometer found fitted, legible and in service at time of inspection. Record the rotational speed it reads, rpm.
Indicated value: 1250 rpm
